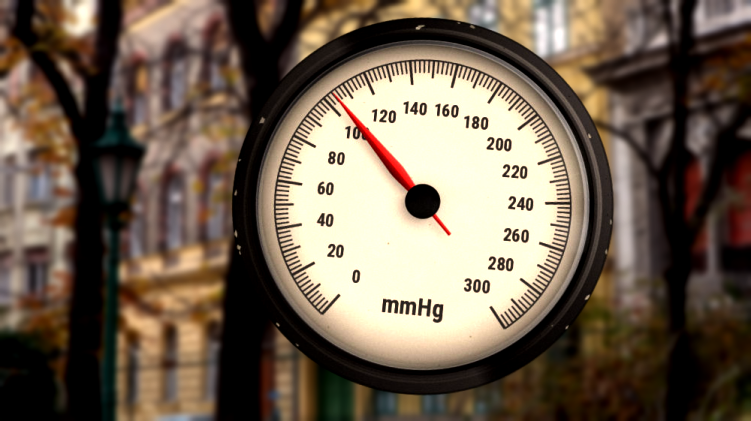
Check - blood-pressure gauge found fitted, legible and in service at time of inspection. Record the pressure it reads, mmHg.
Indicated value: 104 mmHg
